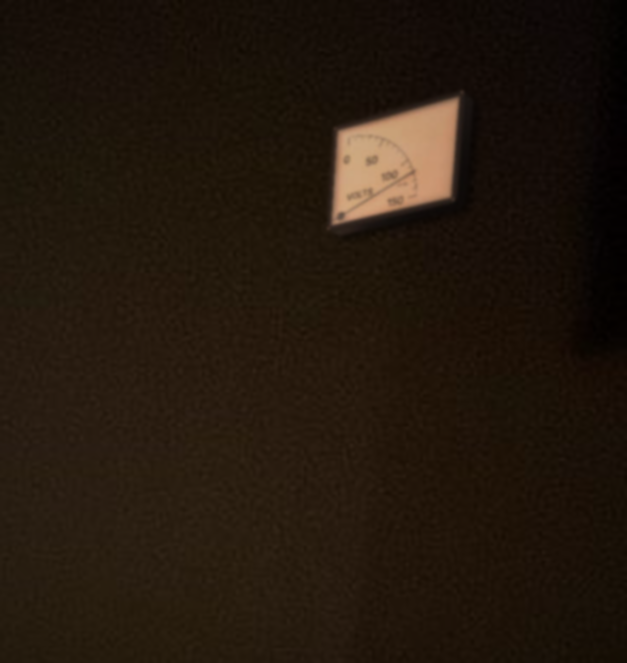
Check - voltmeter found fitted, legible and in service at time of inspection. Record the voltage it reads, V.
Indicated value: 120 V
